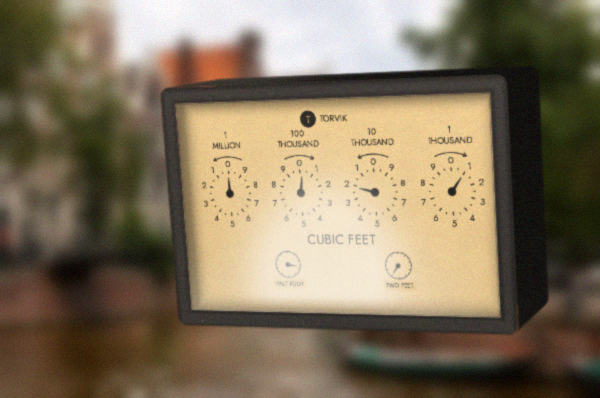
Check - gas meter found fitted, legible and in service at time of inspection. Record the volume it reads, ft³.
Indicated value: 2100 ft³
